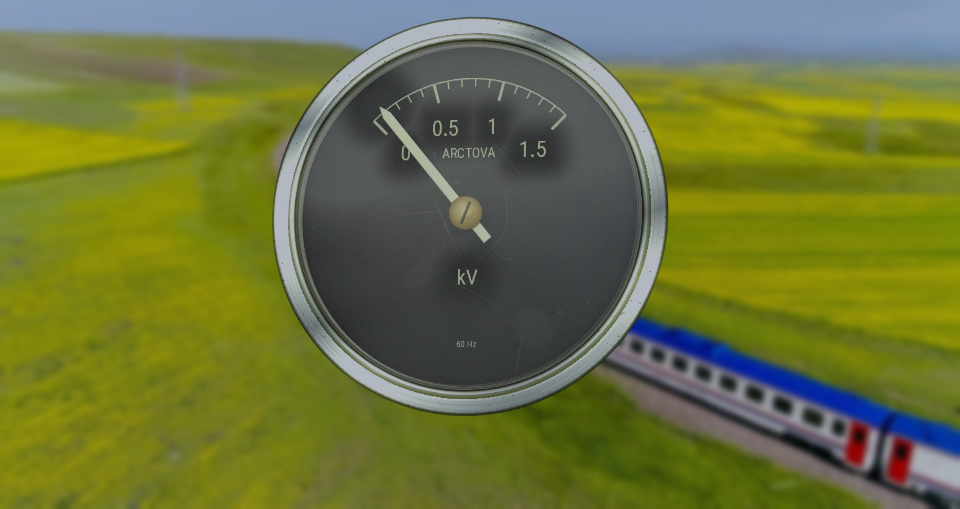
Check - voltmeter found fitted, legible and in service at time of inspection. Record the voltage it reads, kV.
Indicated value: 0.1 kV
